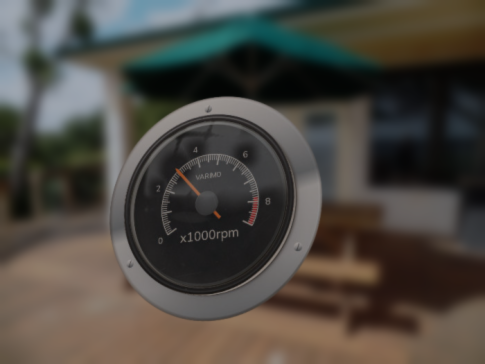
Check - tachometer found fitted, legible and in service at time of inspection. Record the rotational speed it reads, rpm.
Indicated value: 3000 rpm
